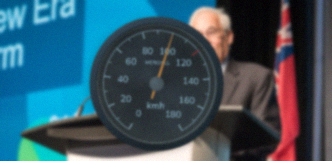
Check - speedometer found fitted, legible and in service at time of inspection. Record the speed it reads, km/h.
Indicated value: 100 km/h
